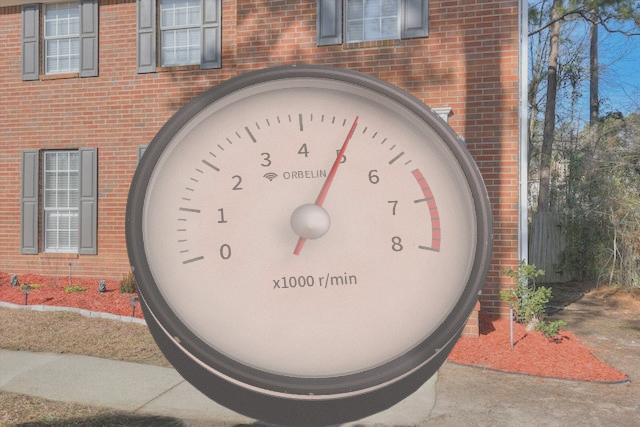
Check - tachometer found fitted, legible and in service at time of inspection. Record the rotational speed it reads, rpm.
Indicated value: 5000 rpm
